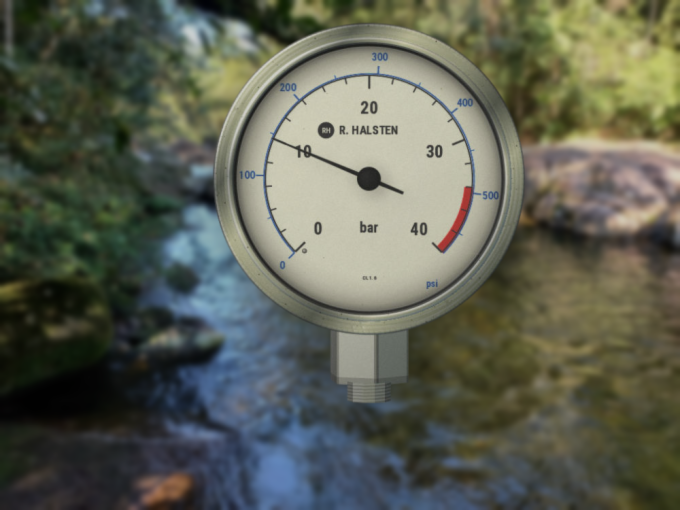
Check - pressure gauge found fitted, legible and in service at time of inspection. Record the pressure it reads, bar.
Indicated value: 10 bar
